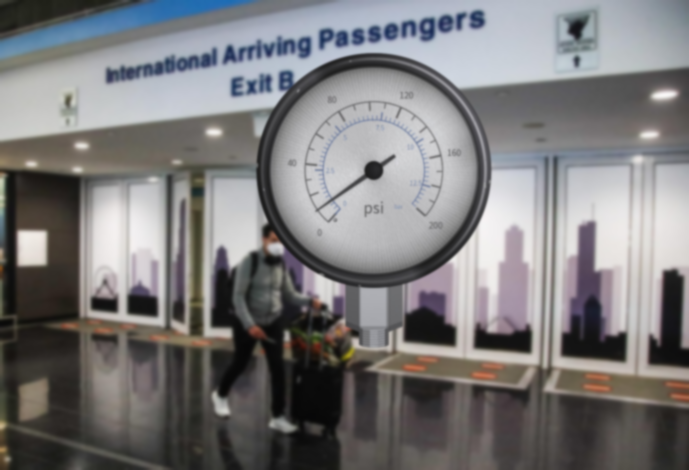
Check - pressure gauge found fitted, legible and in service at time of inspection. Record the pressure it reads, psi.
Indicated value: 10 psi
